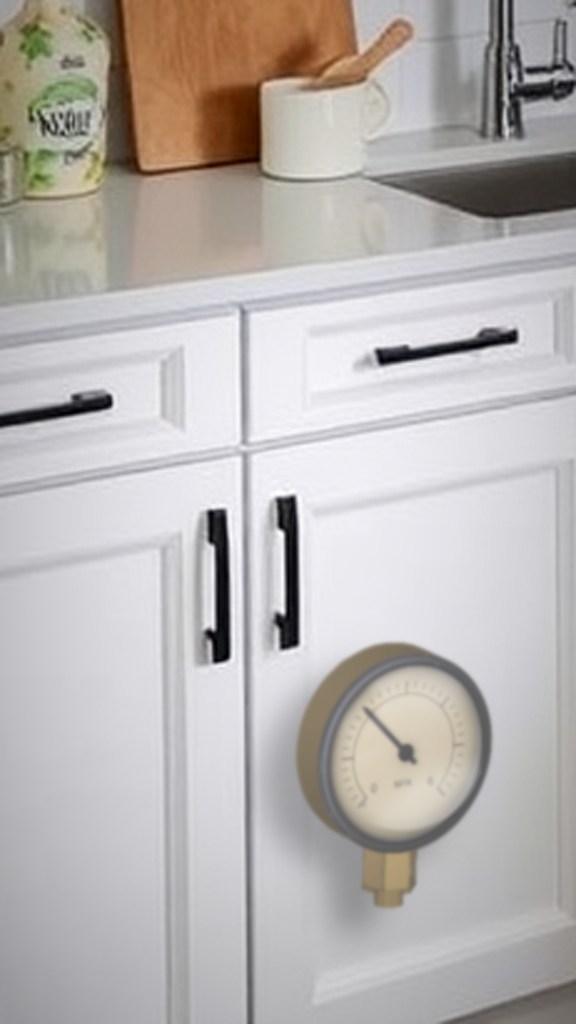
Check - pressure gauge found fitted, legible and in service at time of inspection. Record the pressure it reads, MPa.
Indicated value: 2 MPa
